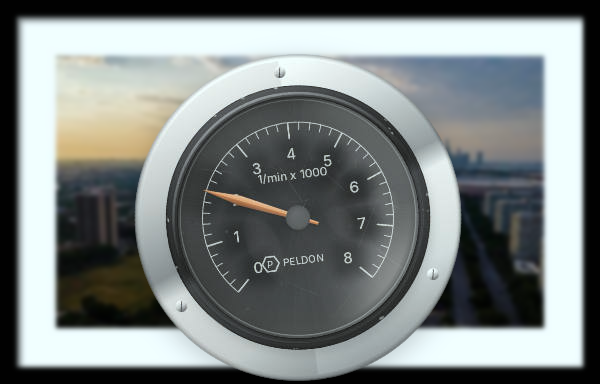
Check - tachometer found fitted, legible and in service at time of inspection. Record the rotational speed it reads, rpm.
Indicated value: 2000 rpm
